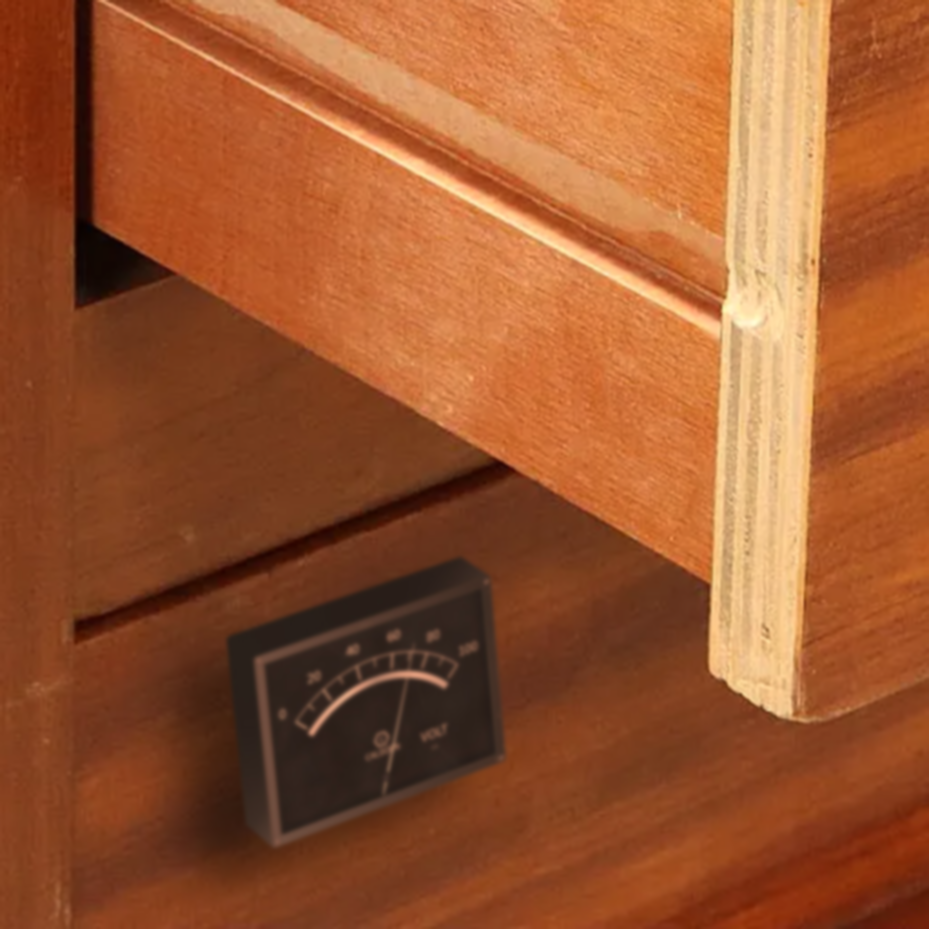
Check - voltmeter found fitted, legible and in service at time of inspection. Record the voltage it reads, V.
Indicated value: 70 V
